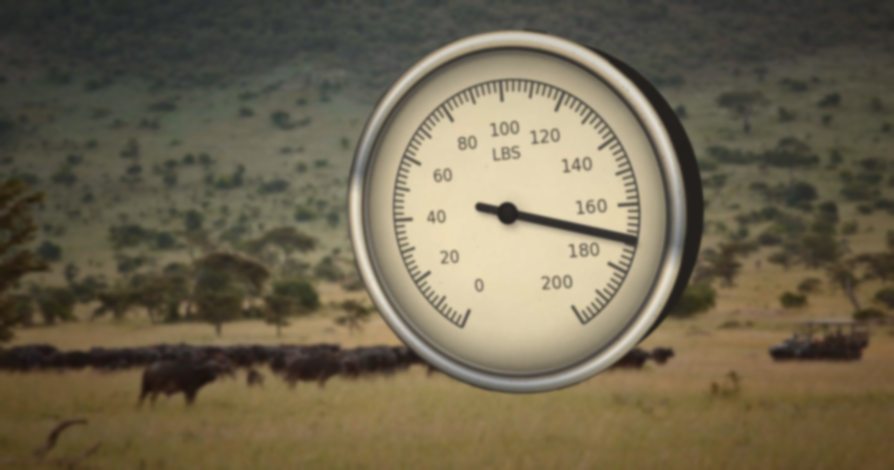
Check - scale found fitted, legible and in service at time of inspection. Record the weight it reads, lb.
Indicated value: 170 lb
